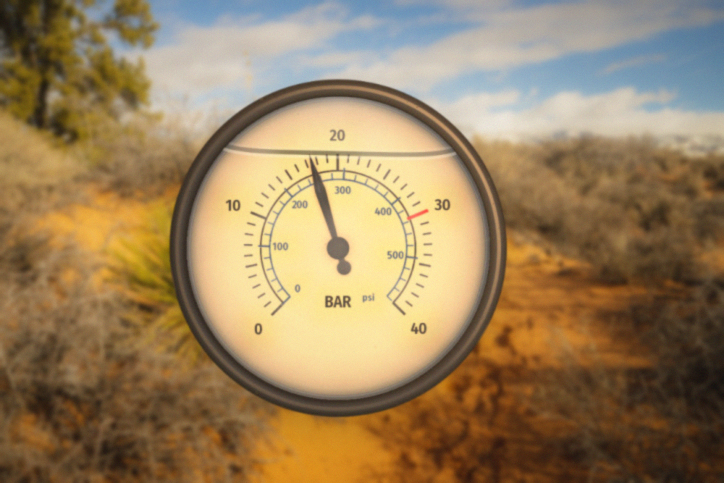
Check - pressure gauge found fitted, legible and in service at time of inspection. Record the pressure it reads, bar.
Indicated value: 17.5 bar
